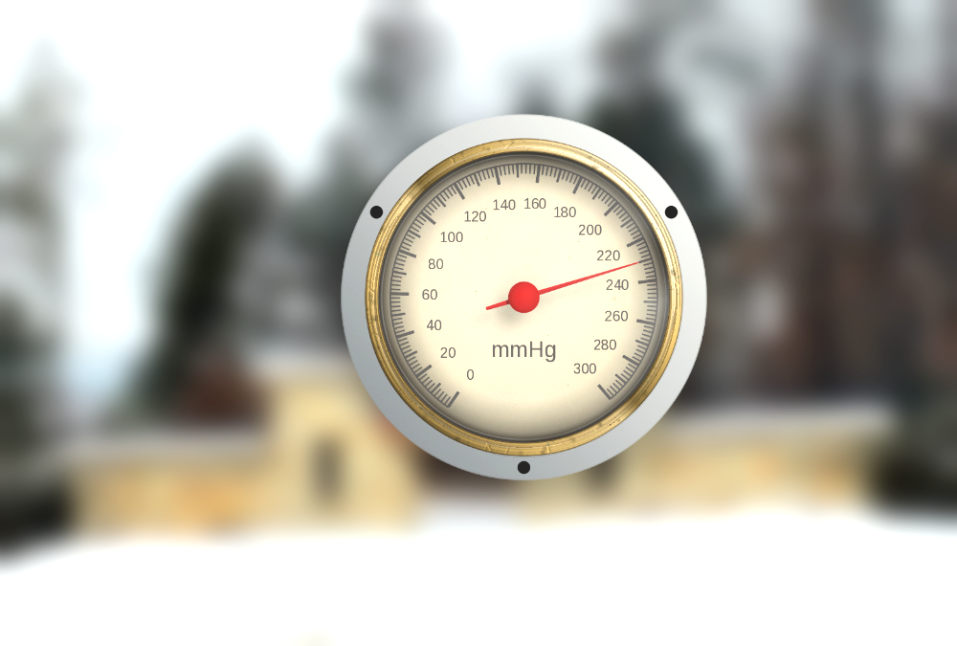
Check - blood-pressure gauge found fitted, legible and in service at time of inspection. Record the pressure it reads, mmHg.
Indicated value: 230 mmHg
